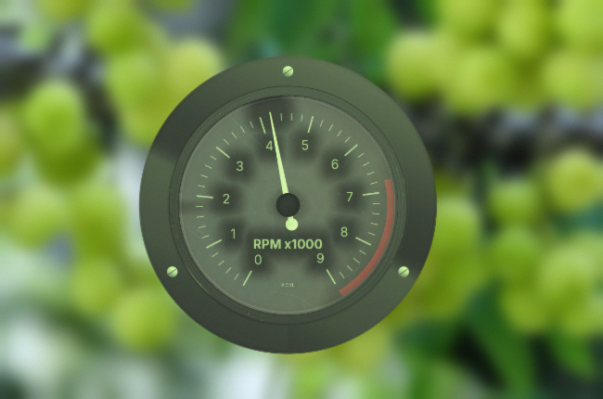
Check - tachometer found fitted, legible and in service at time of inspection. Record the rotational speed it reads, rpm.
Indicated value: 4200 rpm
